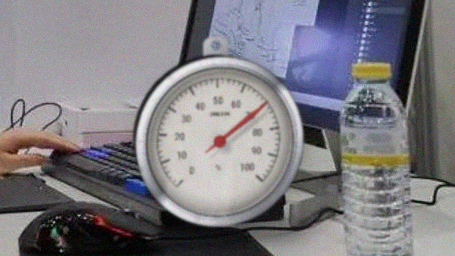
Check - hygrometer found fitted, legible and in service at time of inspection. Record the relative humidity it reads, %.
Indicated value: 70 %
